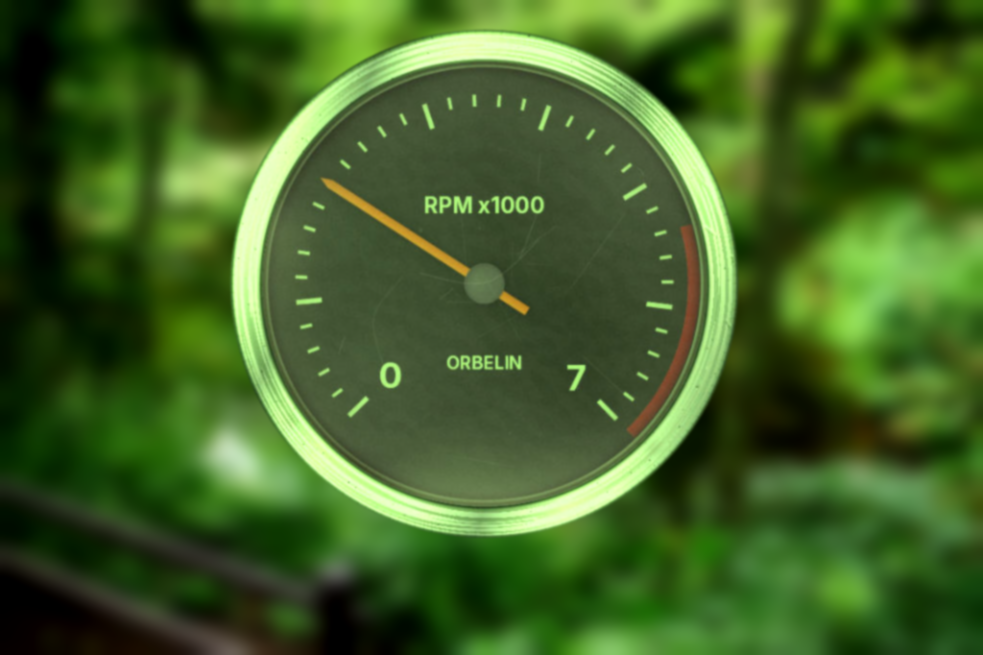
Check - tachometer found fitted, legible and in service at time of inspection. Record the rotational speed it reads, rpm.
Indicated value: 2000 rpm
